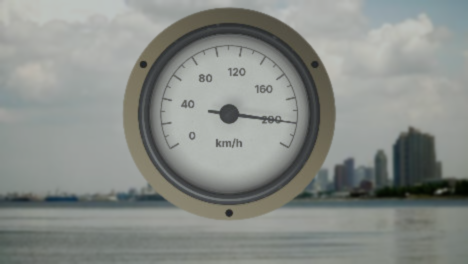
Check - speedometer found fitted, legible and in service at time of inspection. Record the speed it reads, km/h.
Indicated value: 200 km/h
